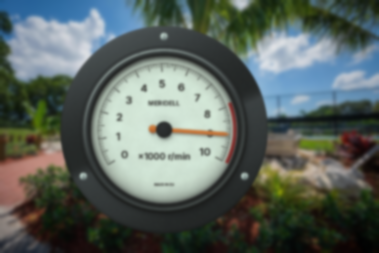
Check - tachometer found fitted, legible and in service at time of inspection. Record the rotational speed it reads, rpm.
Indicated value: 9000 rpm
